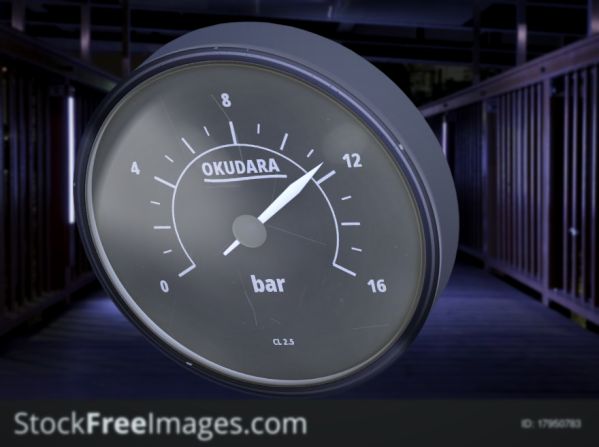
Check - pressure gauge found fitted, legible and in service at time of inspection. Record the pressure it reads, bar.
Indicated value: 11.5 bar
